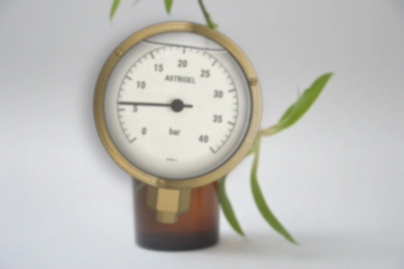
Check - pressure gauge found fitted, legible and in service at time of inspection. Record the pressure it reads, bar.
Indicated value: 6 bar
